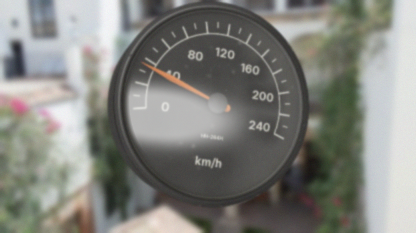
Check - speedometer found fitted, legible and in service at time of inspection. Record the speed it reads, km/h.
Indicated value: 35 km/h
